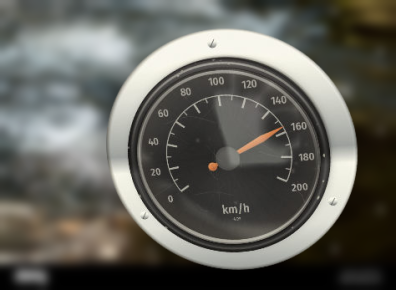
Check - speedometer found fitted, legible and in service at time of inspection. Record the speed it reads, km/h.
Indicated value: 155 km/h
